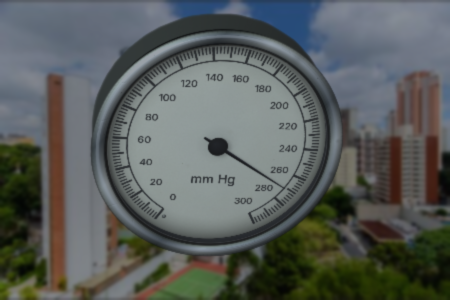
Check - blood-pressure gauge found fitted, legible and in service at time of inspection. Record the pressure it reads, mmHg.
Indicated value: 270 mmHg
